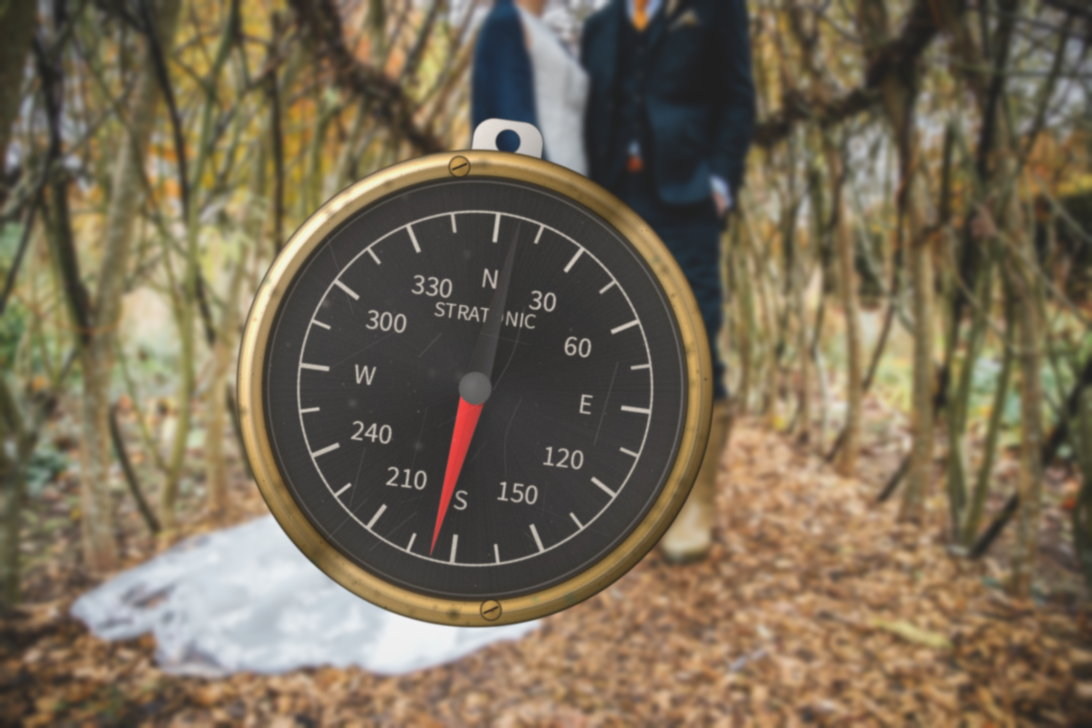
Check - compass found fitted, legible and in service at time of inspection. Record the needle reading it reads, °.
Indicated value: 187.5 °
